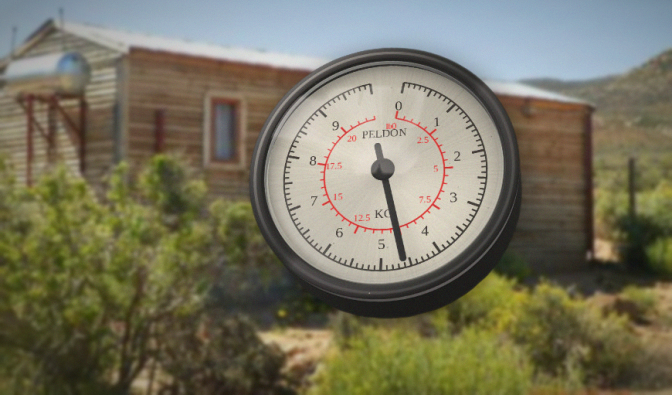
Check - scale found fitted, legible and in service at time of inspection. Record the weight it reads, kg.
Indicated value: 4.6 kg
